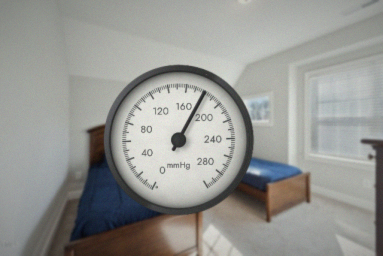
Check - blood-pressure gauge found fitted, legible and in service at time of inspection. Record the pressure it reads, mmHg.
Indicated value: 180 mmHg
